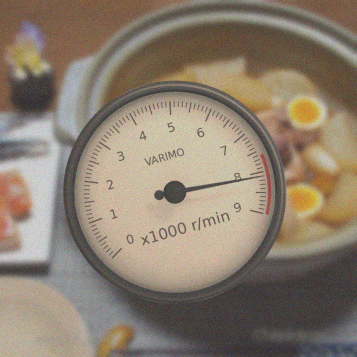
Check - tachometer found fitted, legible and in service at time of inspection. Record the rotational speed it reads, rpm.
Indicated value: 8100 rpm
